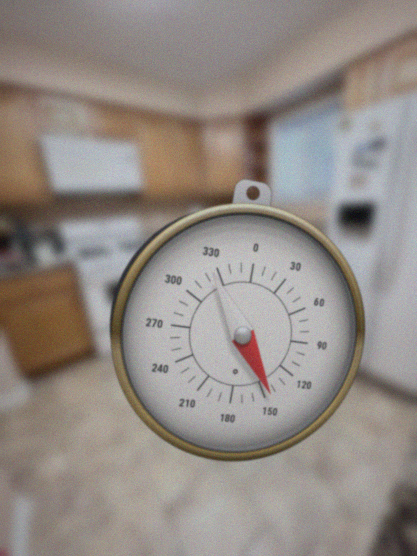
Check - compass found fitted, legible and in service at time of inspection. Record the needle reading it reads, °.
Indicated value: 145 °
